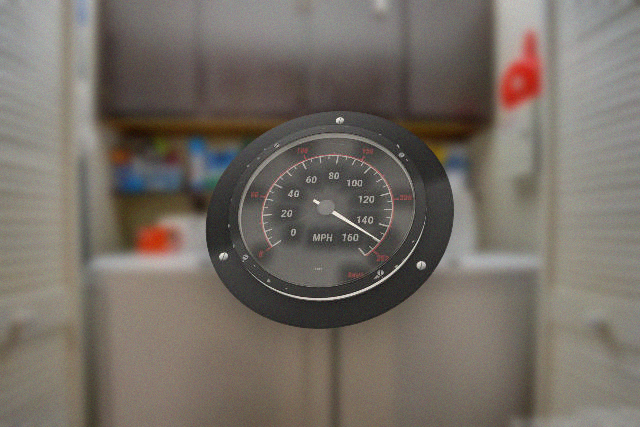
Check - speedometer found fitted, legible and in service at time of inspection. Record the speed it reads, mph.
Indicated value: 150 mph
